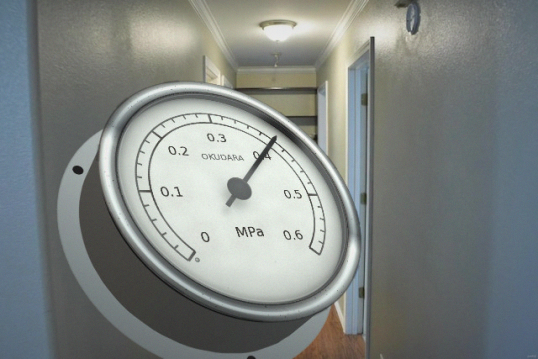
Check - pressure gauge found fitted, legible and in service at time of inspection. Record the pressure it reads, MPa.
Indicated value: 0.4 MPa
